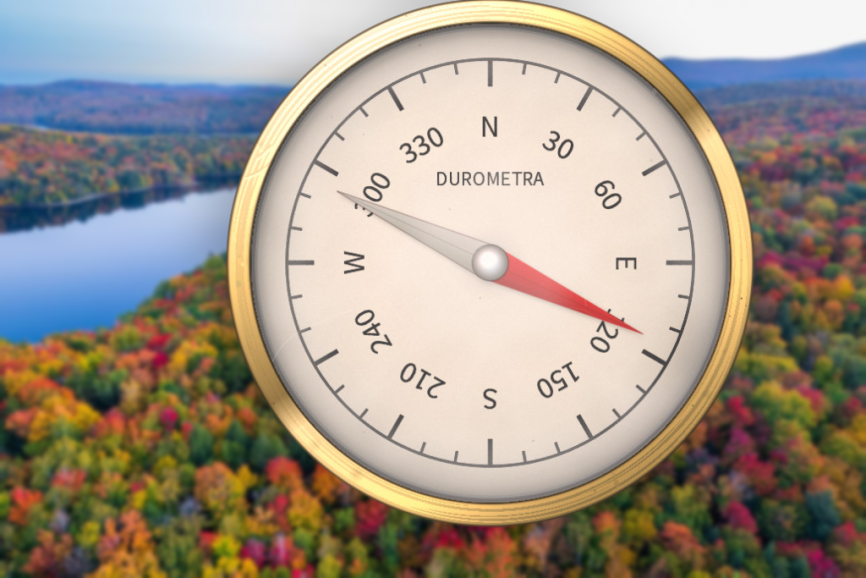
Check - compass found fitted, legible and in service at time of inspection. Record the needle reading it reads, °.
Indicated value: 115 °
